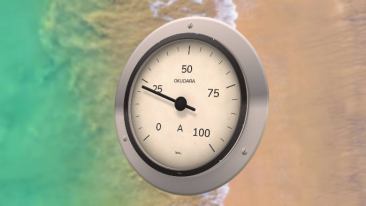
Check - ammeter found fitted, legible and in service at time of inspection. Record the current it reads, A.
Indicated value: 22.5 A
